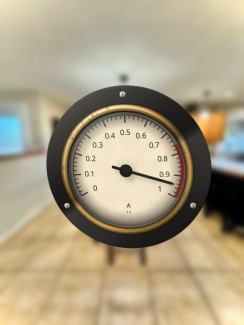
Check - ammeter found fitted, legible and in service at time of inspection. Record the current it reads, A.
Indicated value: 0.94 A
